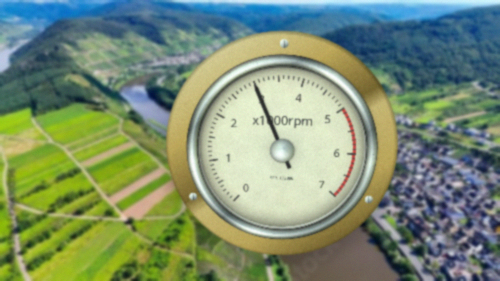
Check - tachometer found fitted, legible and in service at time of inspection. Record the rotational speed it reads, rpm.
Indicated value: 3000 rpm
